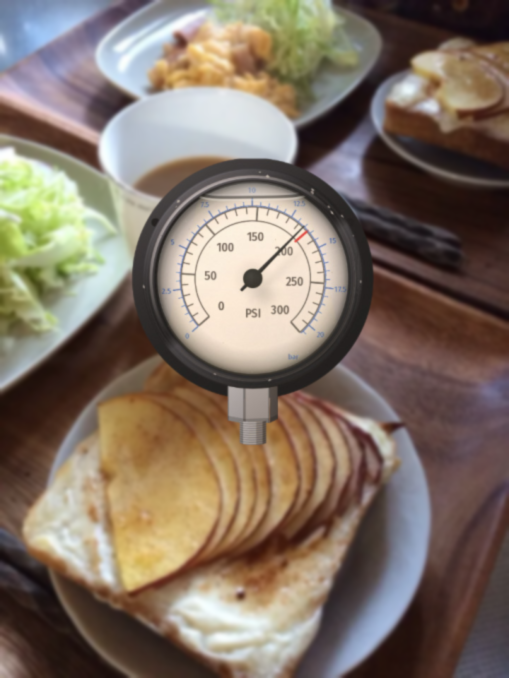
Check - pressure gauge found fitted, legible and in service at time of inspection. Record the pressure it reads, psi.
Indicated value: 195 psi
